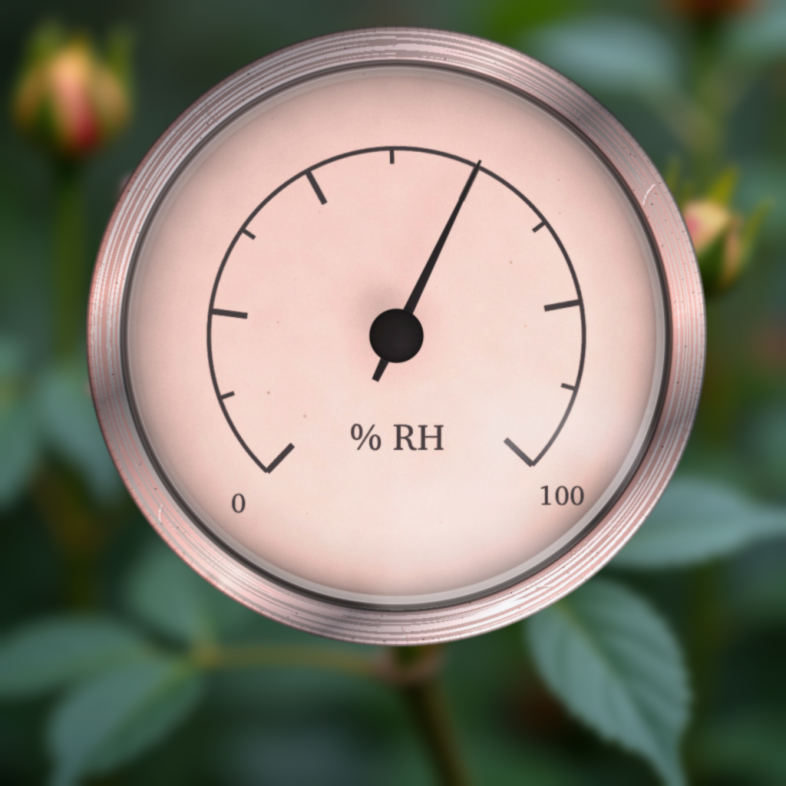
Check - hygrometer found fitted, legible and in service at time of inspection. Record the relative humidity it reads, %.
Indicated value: 60 %
